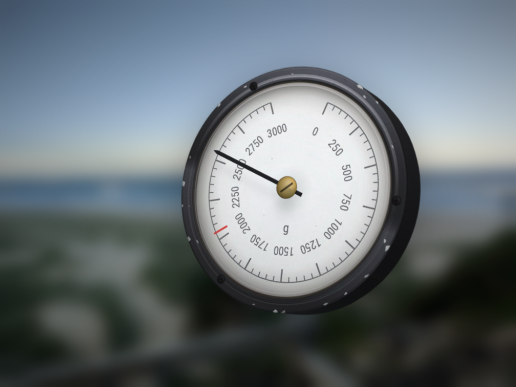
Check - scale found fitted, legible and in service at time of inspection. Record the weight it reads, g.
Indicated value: 2550 g
